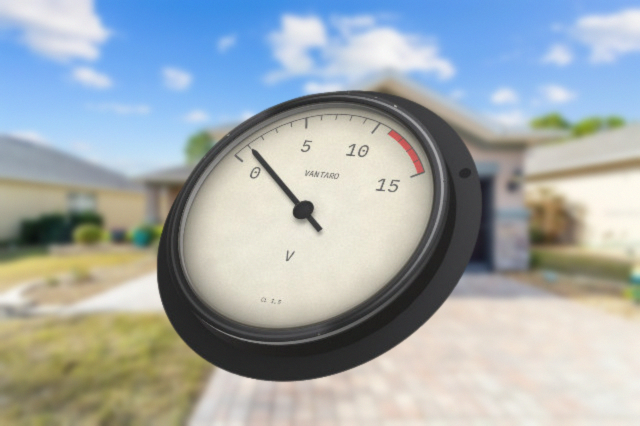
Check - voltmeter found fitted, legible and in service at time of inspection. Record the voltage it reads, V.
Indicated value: 1 V
